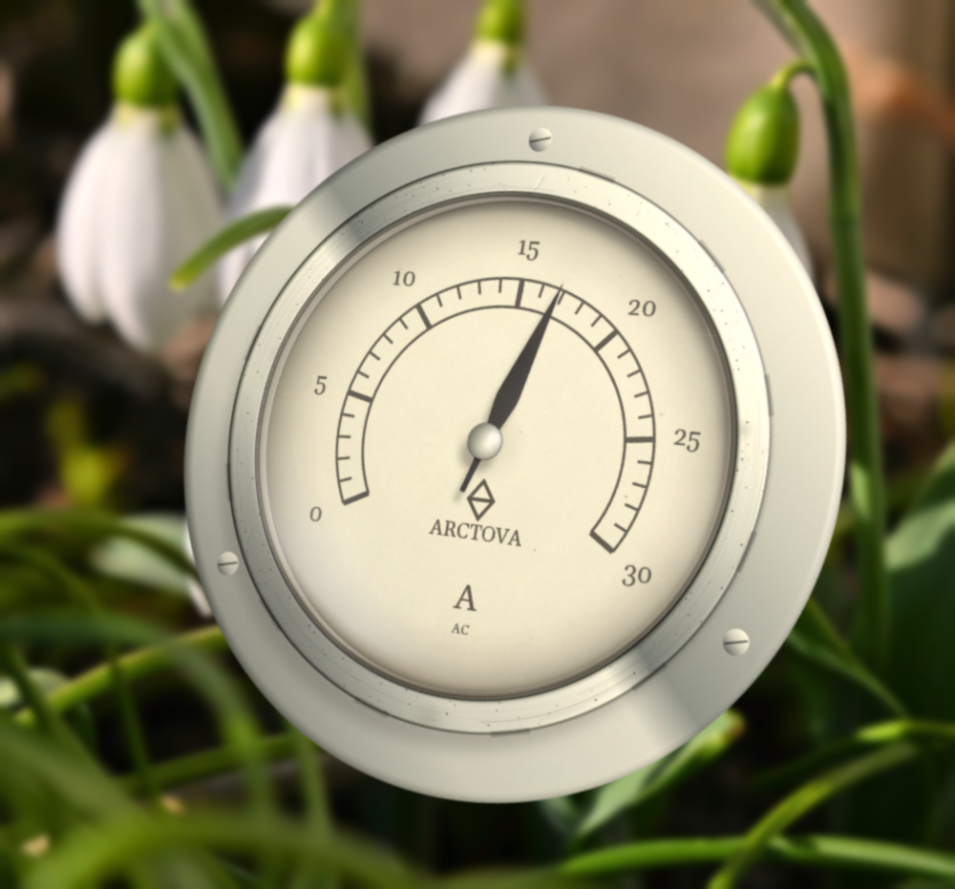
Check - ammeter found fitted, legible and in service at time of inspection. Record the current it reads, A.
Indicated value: 17 A
